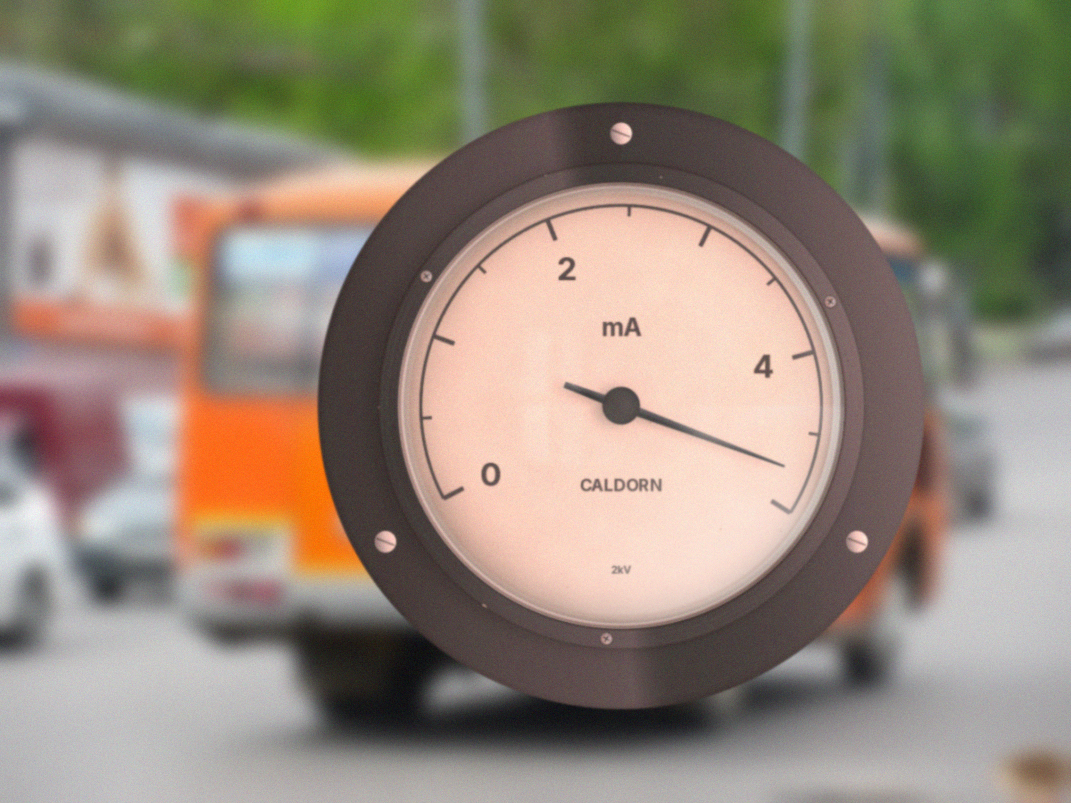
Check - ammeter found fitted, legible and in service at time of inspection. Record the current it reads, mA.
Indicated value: 4.75 mA
